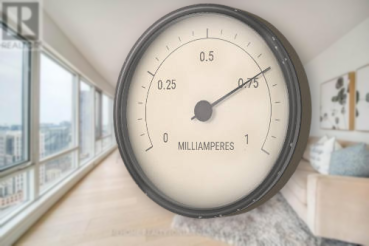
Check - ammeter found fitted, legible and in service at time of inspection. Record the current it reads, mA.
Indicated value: 0.75 mA
